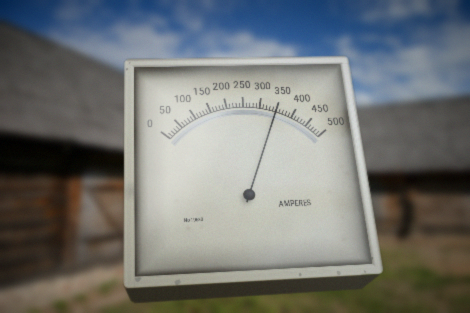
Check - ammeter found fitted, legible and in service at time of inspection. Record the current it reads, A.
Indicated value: 350 A
